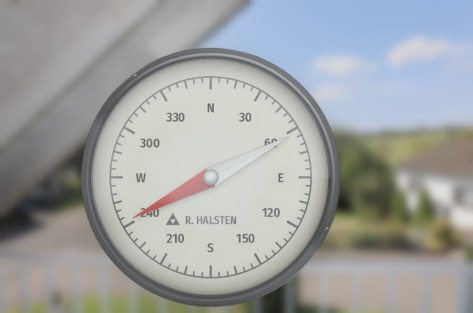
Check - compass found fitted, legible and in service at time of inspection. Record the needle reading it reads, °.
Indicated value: 242.5 °
